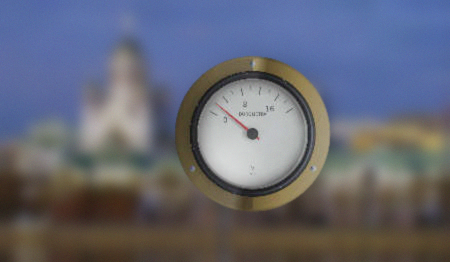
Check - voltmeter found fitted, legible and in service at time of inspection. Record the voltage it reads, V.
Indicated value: 2 V
